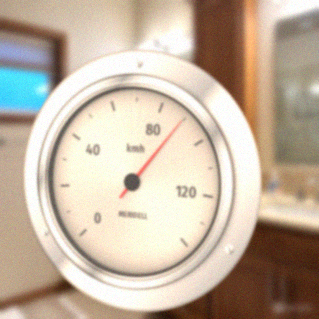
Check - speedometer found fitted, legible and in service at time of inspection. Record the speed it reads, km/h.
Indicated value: 90 km/h
